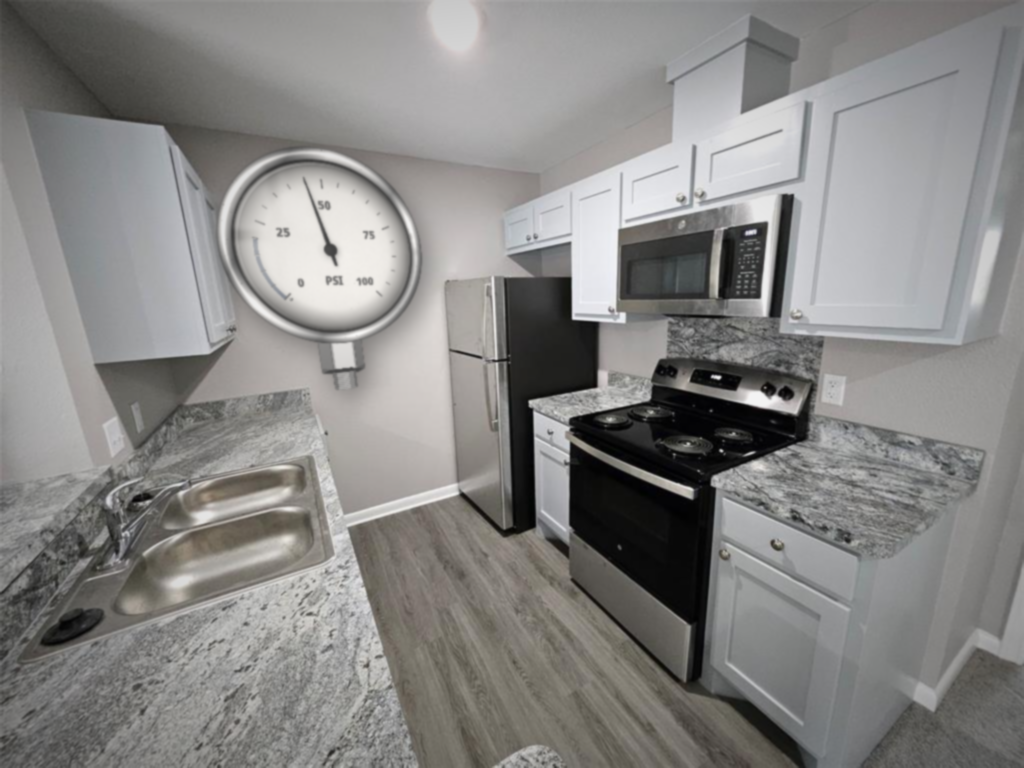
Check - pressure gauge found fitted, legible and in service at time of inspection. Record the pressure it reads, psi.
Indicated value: 45 psi
